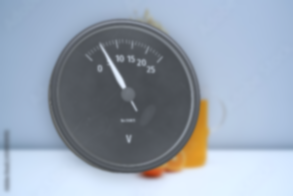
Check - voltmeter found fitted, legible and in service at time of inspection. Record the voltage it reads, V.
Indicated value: 5 V
